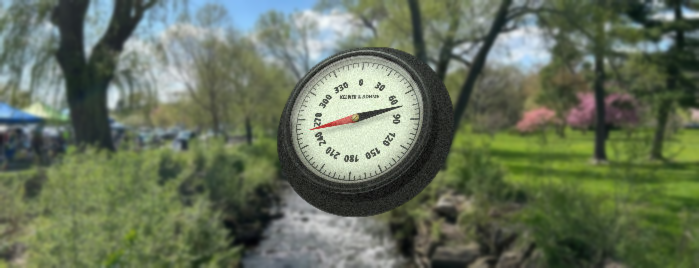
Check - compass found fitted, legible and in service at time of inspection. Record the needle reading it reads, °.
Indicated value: 255 °
